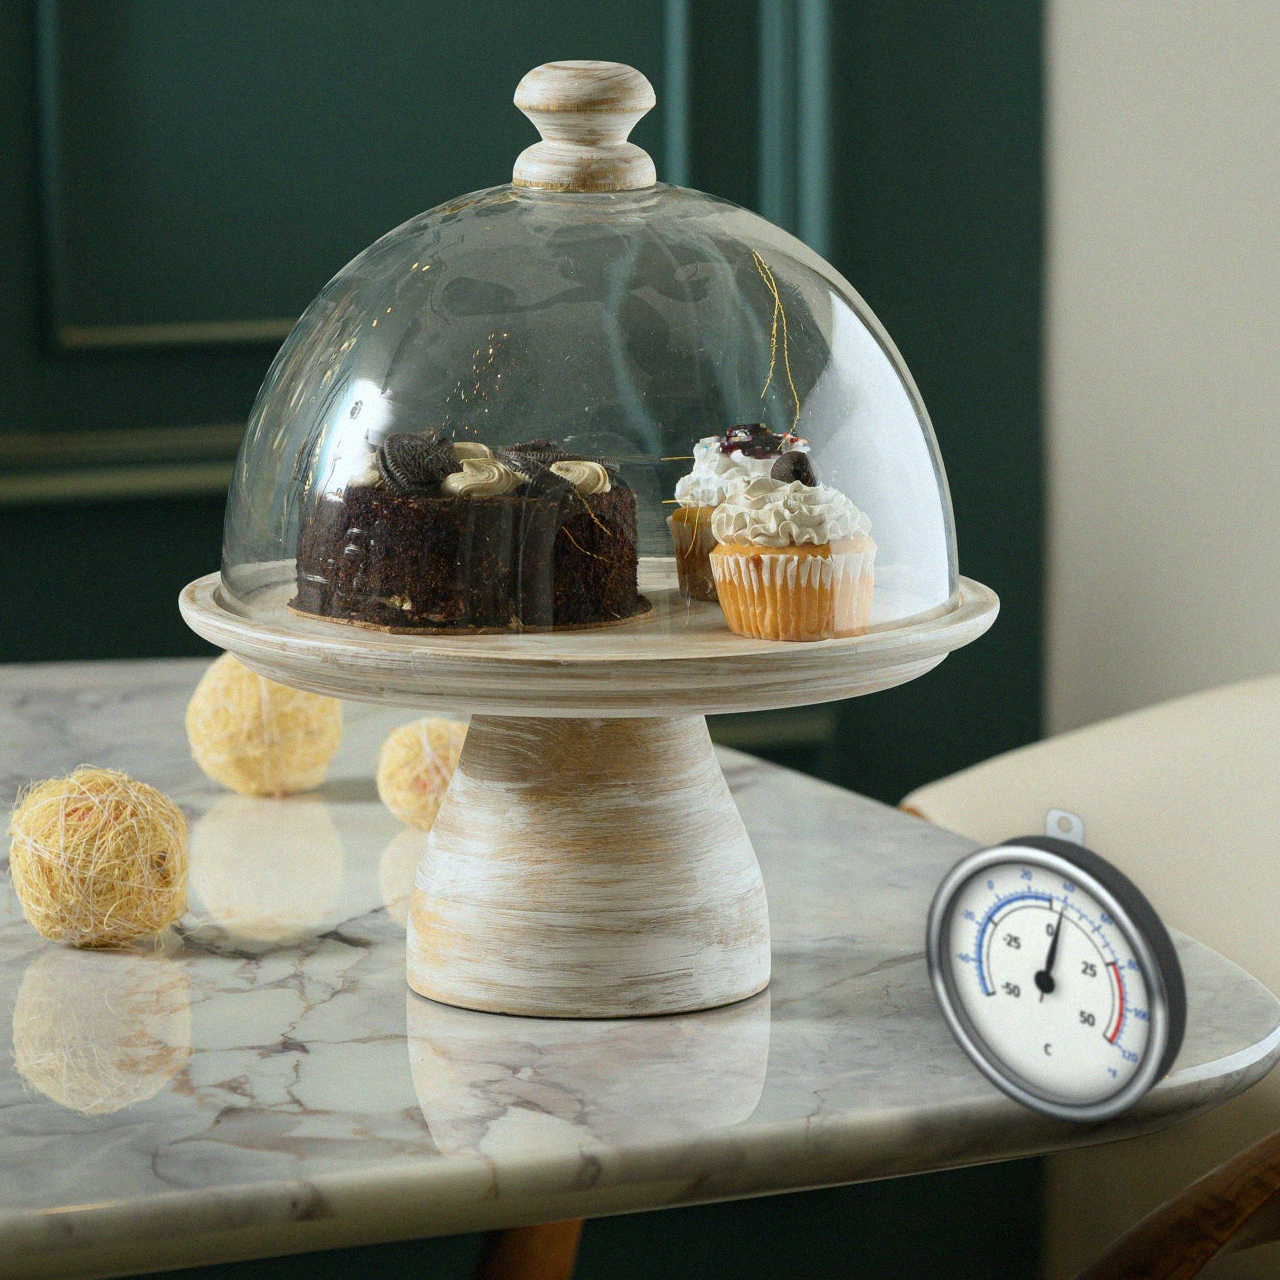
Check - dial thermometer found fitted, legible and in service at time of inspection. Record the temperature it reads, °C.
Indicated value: 5 °C
